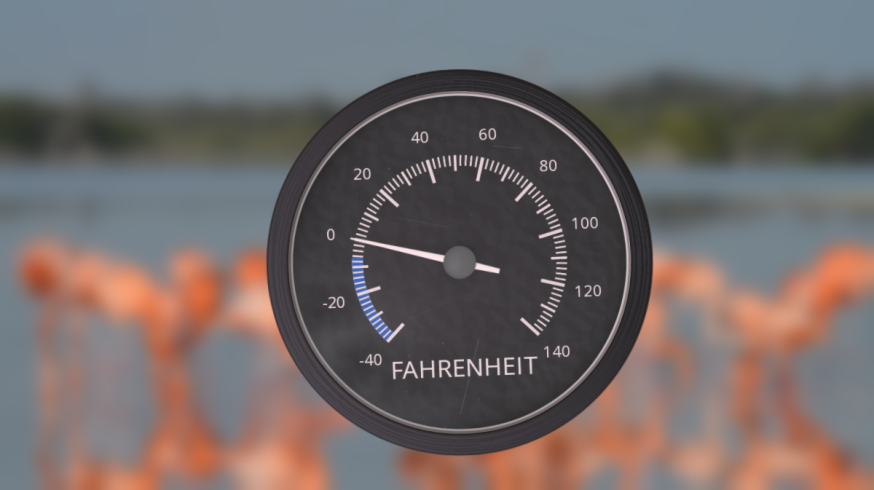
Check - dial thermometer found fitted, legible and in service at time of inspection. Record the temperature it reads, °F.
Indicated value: 0 °F
